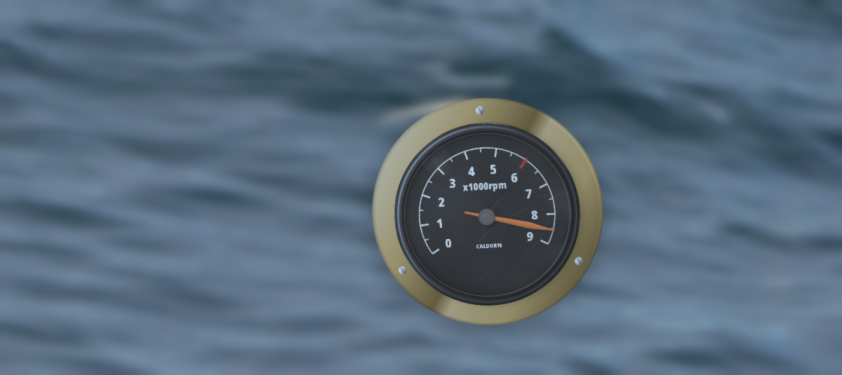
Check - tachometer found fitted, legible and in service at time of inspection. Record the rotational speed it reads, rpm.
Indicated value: 8500 rpm
